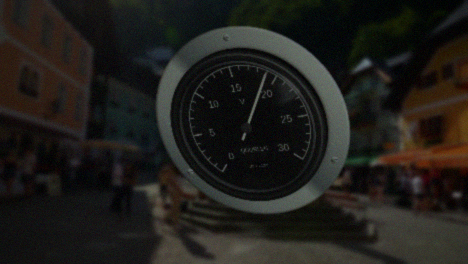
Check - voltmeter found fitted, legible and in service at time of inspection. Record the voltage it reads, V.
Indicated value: 19 V
